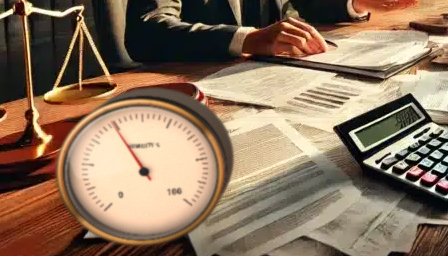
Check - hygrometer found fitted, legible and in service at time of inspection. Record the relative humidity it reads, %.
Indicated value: 40 %
